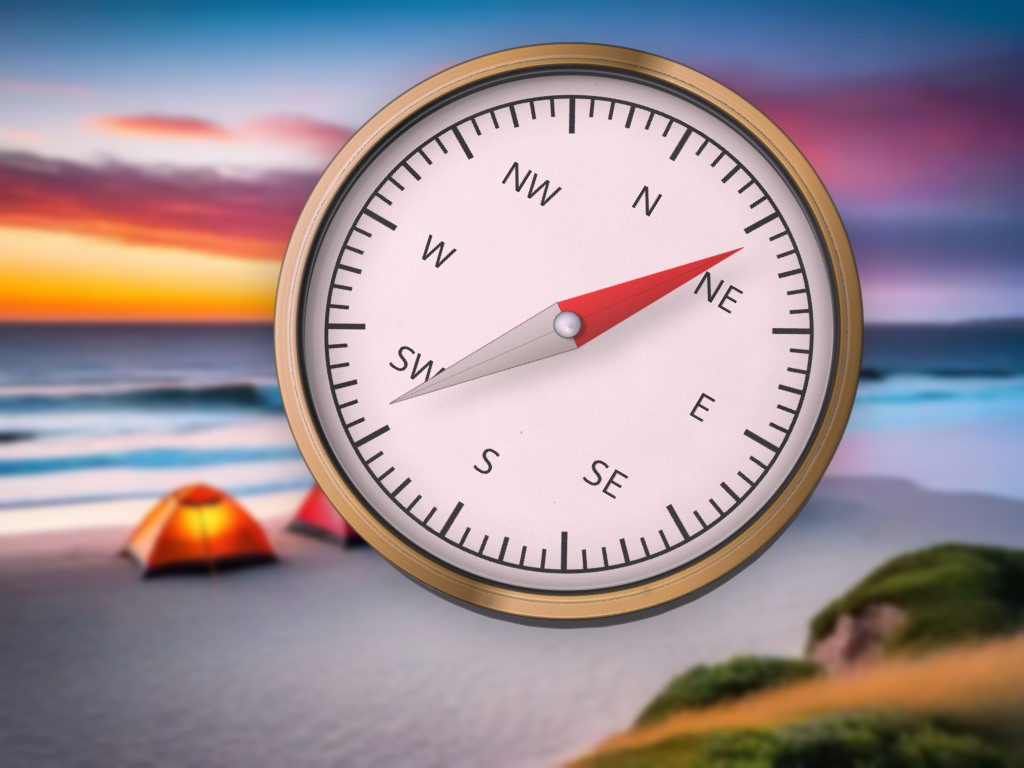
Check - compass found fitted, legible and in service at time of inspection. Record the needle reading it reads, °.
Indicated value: 35 °
